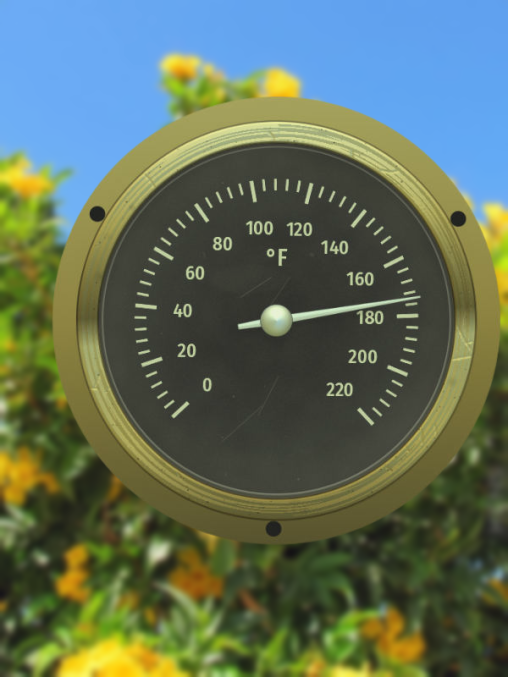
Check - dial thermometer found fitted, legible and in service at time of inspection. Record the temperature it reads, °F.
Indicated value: 174 °F
